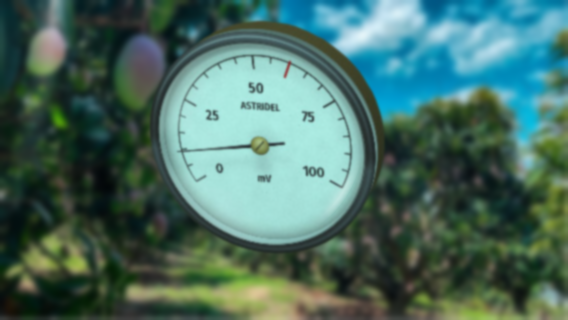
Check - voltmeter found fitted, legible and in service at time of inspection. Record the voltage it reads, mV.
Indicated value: 10 mV
